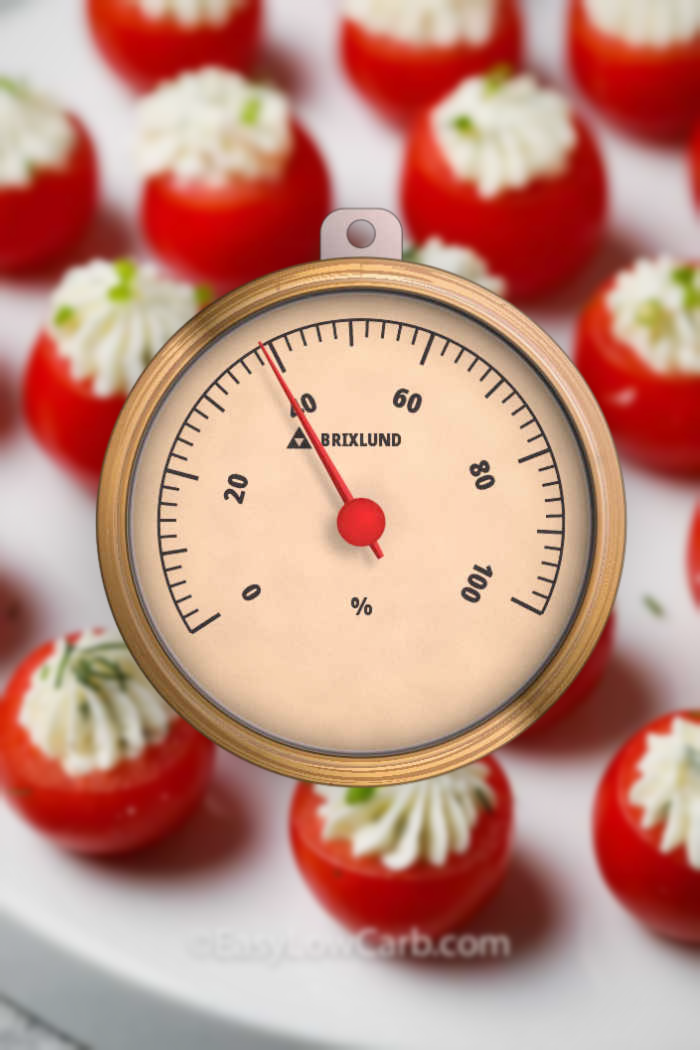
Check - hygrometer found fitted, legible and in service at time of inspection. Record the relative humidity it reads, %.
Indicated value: 39 %
